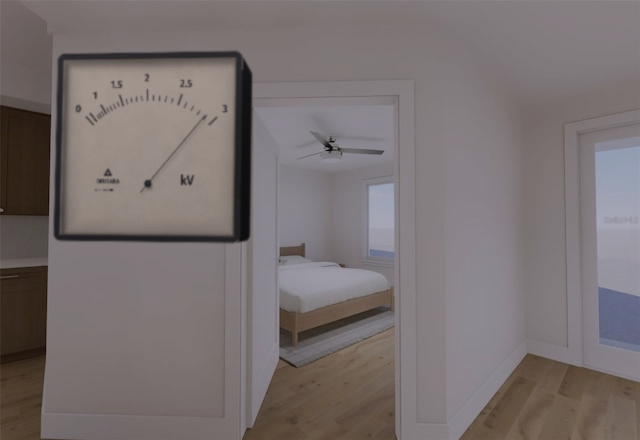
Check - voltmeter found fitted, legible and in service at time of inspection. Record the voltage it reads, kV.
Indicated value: 2.9 kV
